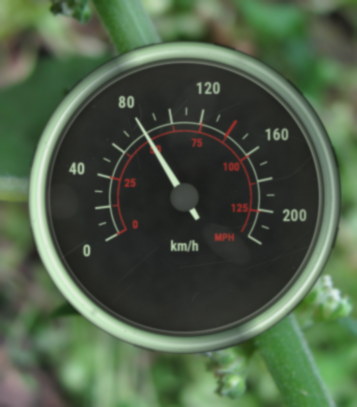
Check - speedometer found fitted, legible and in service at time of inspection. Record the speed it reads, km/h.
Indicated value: 80 km/h
